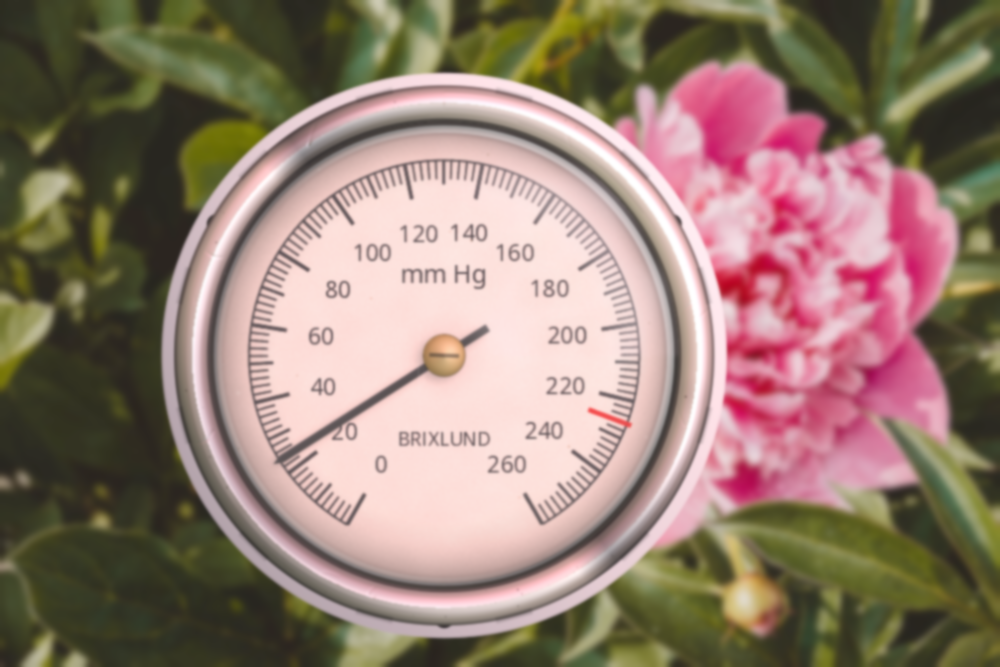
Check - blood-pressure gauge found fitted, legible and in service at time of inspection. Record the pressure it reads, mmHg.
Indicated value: 24 mmHg
